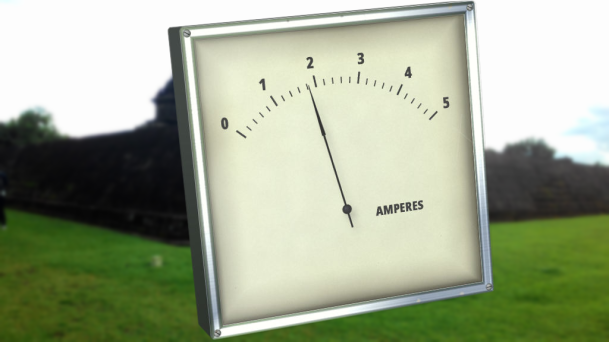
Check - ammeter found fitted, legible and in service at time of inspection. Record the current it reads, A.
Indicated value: 1.8 A
